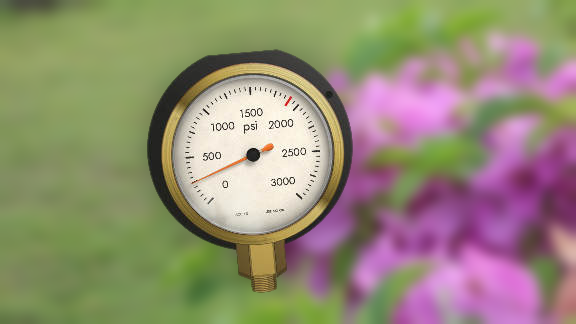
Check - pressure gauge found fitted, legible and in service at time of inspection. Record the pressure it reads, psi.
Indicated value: 250 psi
